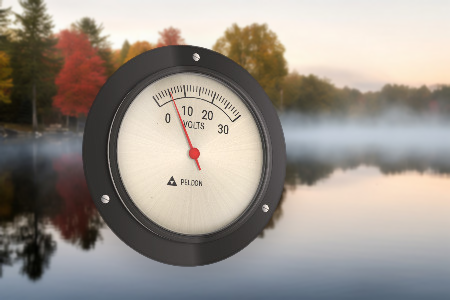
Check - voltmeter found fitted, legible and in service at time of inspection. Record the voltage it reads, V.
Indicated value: 5 V
